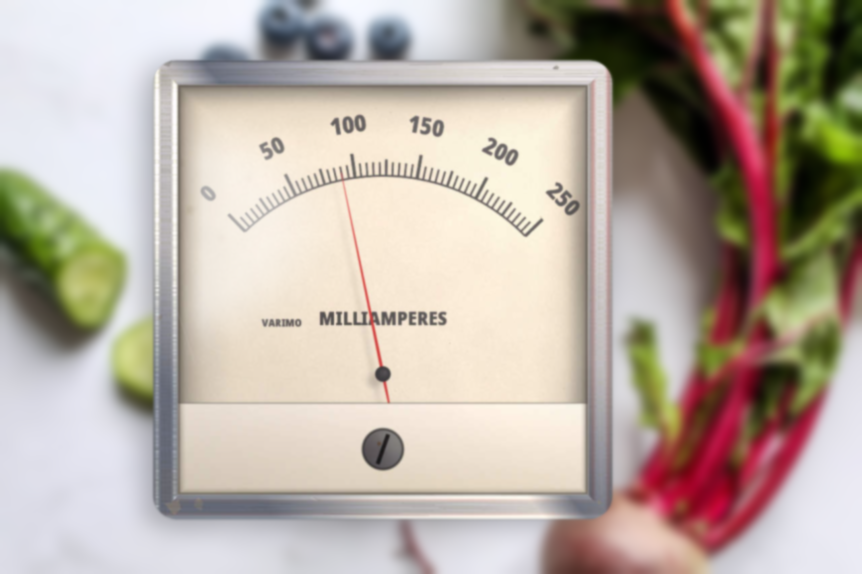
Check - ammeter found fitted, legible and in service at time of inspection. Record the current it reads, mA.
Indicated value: 90 mA
